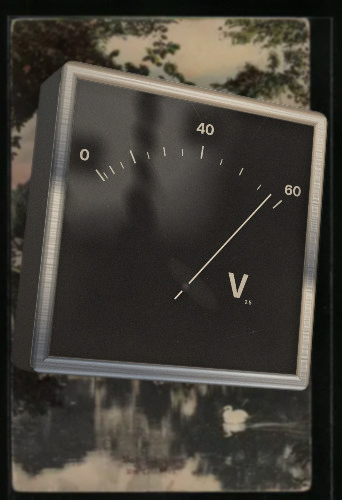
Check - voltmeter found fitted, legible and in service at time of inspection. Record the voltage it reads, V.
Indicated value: 57.5 V
